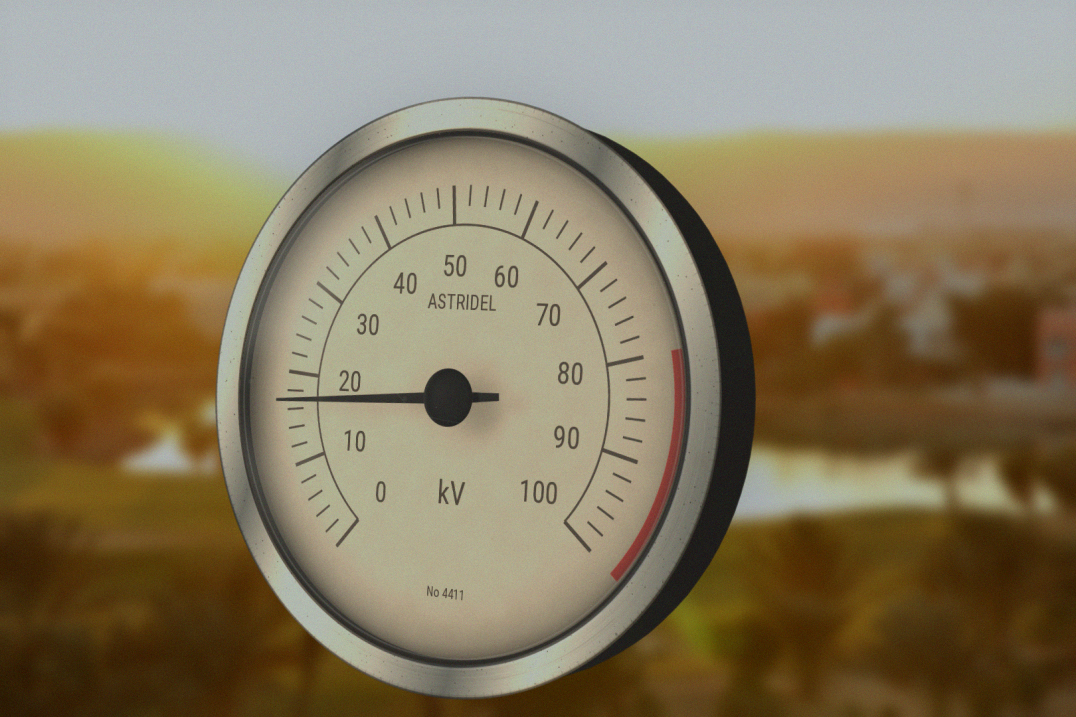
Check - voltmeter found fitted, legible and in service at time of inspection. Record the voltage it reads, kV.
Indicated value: 17 kV
